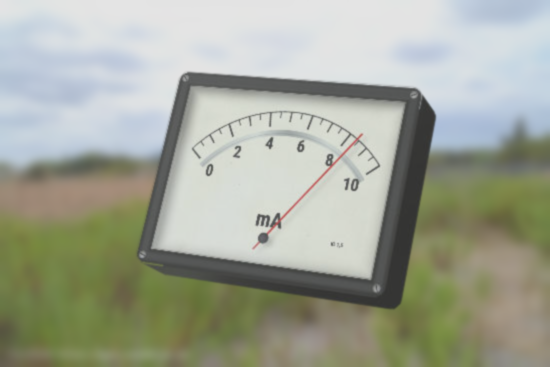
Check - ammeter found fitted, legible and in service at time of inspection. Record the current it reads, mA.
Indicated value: 8.5 mA
